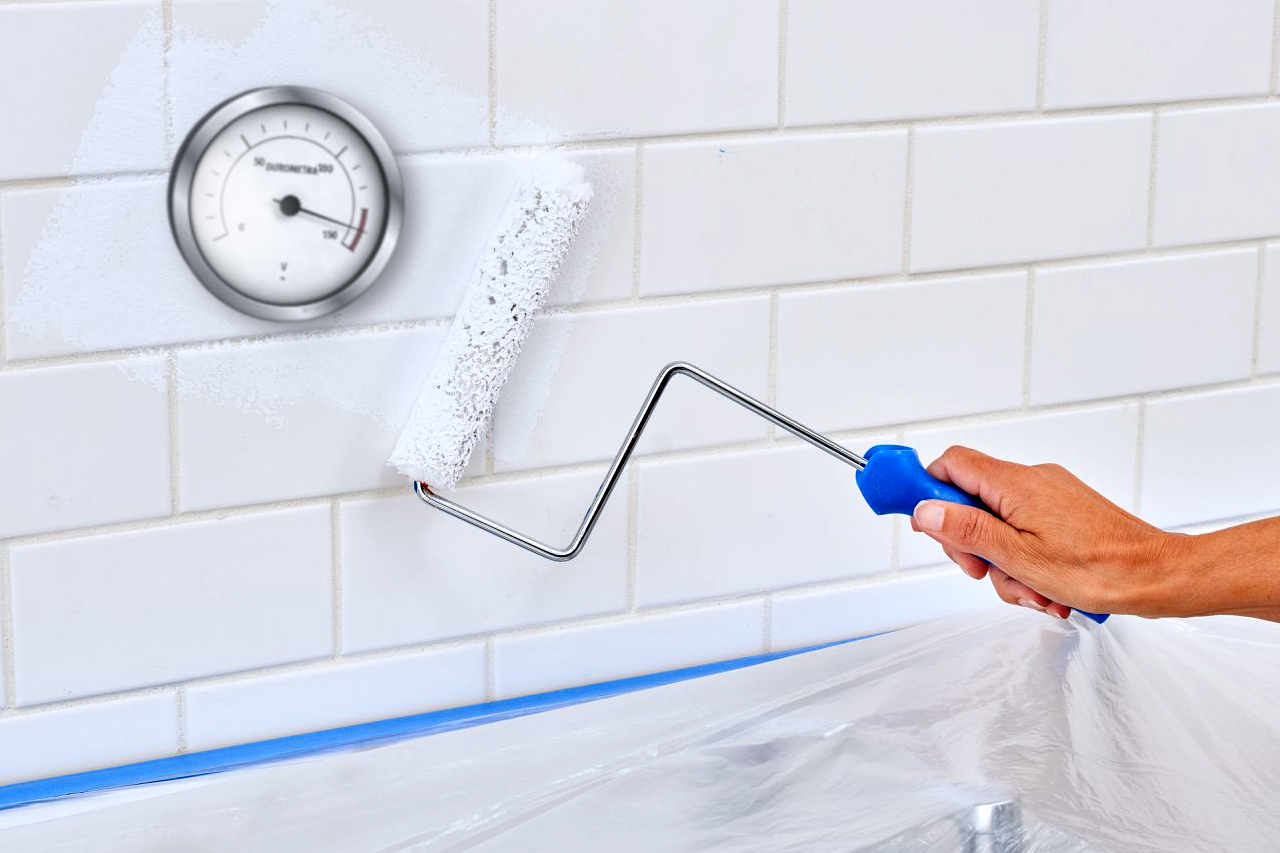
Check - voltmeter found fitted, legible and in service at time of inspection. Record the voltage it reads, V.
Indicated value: 140 V
